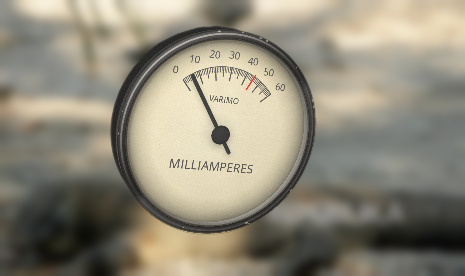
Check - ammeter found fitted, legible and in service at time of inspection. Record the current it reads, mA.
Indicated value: 5 mA
